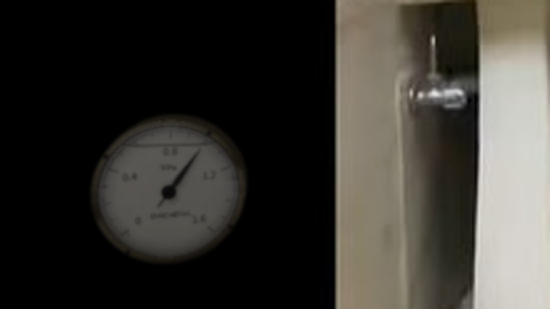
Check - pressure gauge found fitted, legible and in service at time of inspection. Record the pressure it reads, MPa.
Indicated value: 1 MPa
